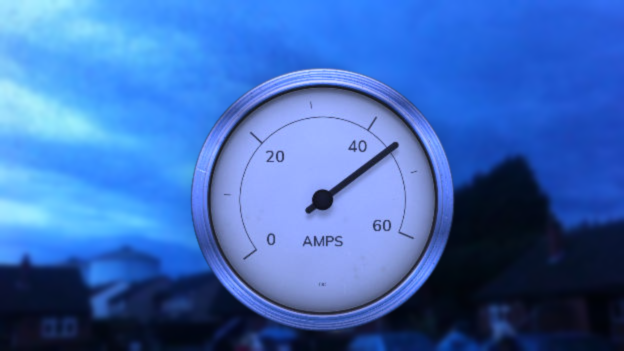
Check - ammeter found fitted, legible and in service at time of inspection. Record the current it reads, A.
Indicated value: 45 A
